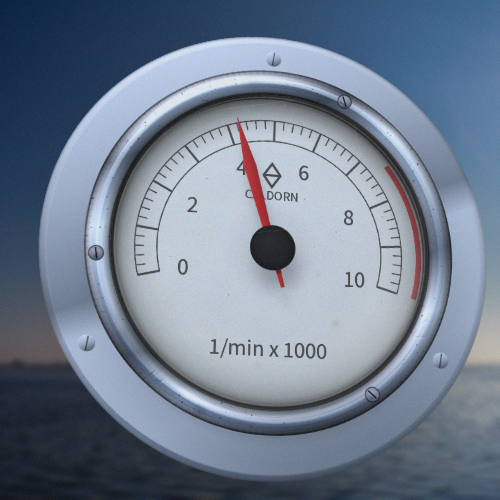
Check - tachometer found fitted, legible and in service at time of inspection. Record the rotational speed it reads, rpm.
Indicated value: 4200 rpm
